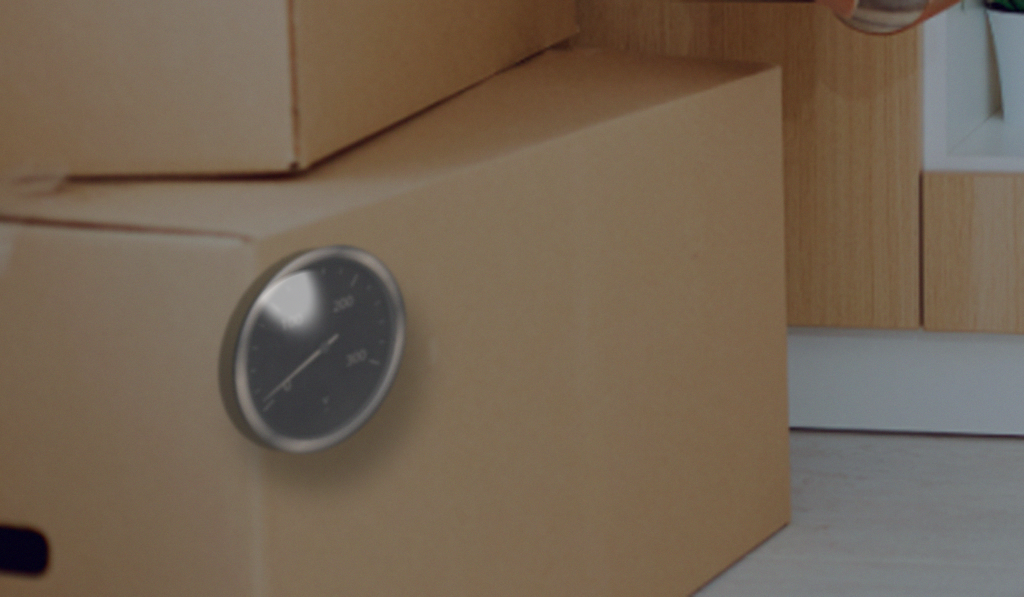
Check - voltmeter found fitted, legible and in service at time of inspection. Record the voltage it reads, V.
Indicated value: 10 V
